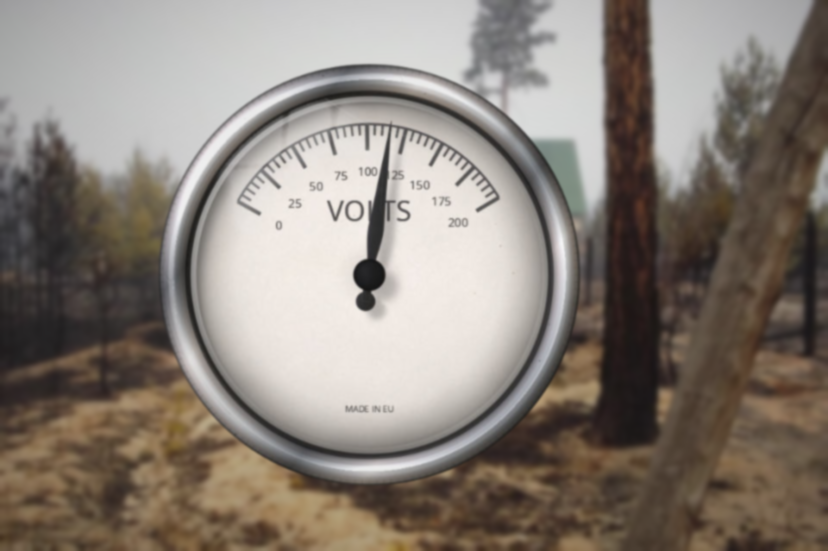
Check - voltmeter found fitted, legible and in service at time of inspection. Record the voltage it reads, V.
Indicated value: 115 V
